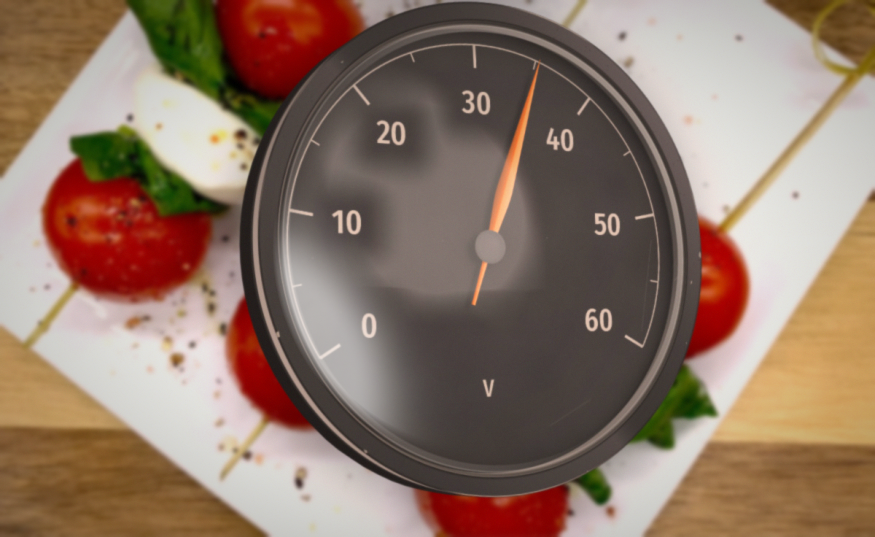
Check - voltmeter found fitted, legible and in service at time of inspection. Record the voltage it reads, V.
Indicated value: 35 V
